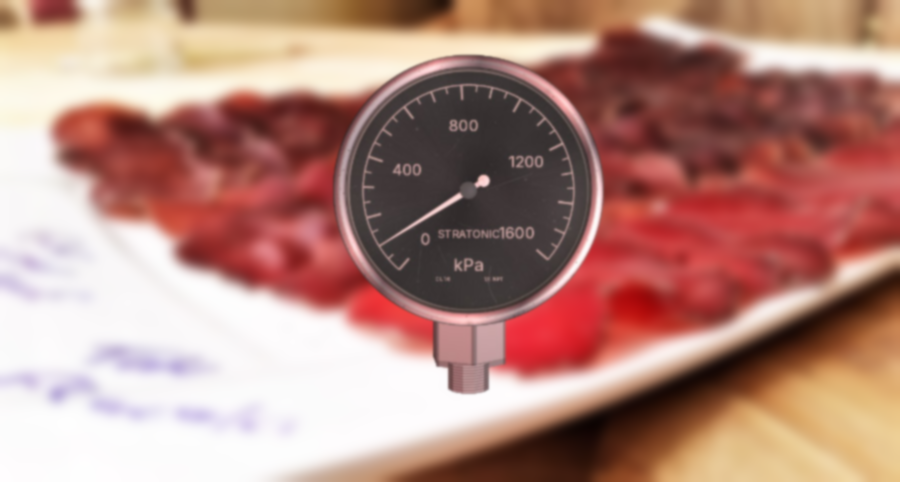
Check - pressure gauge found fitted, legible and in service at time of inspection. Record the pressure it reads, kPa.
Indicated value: 100 kPa
